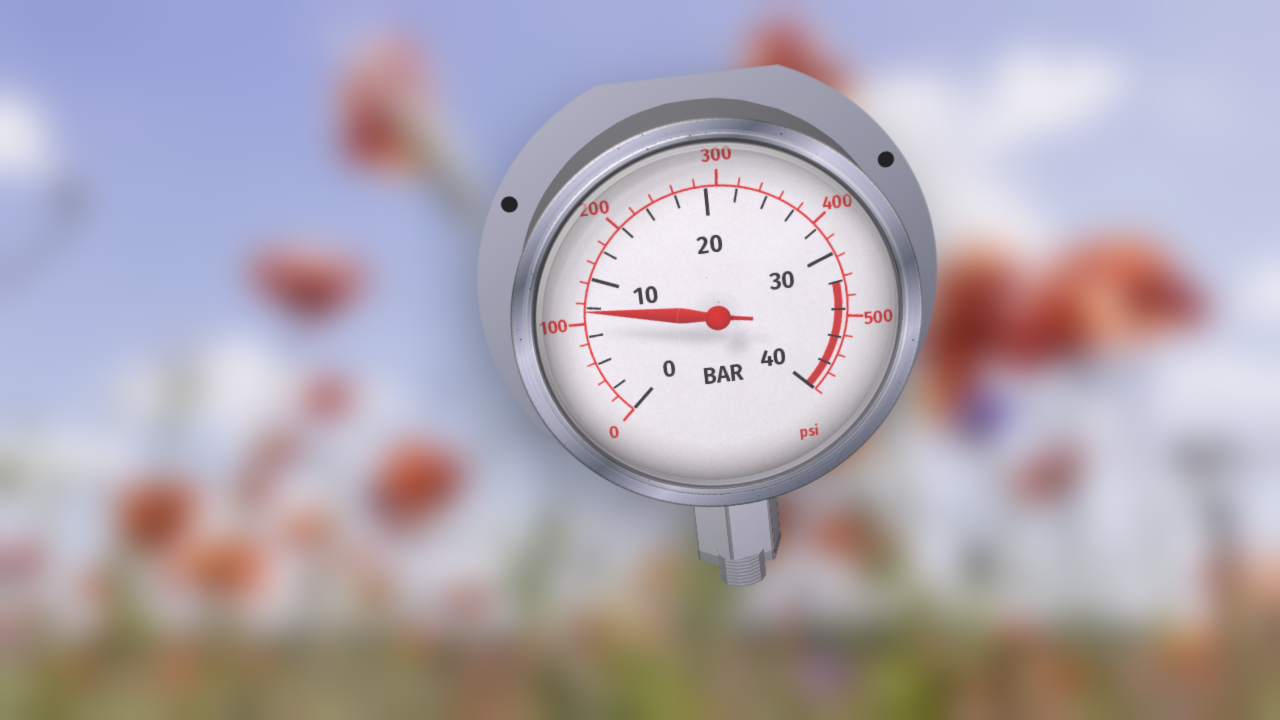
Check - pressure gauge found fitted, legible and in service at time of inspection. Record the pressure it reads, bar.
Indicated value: 8 bar
